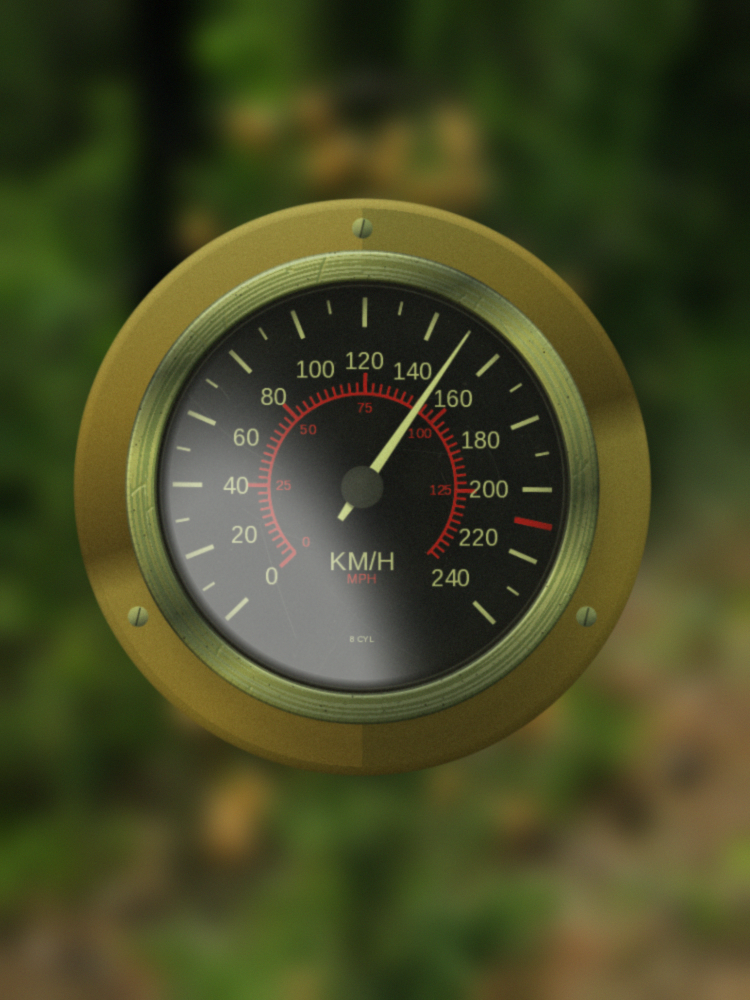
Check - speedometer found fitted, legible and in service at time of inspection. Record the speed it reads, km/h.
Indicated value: 150 km/h
